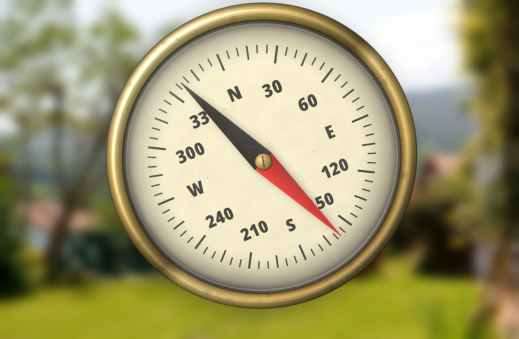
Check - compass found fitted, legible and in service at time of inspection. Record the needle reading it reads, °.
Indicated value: 157.5 °
